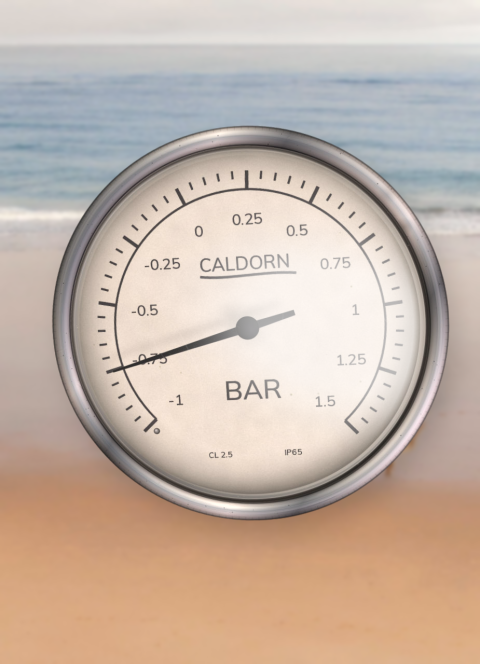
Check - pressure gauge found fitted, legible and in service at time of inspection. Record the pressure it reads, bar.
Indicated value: -0.75 bar
